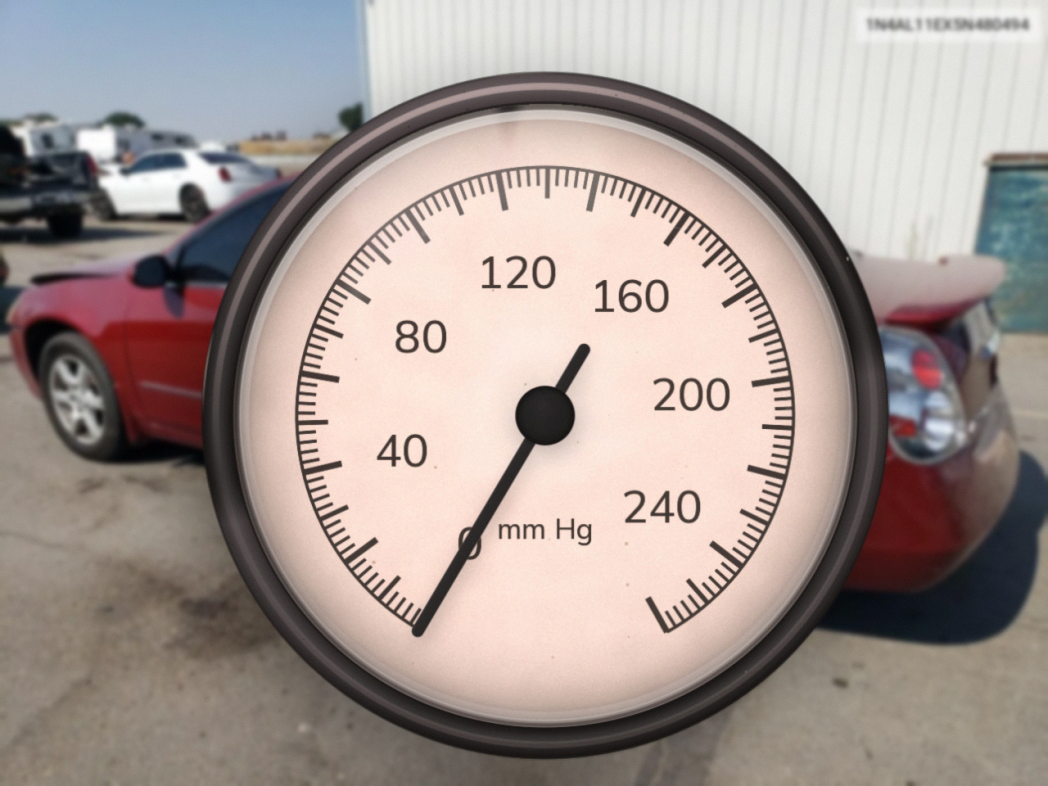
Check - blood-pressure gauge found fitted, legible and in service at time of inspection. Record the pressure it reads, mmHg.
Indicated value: 0 mmHg
